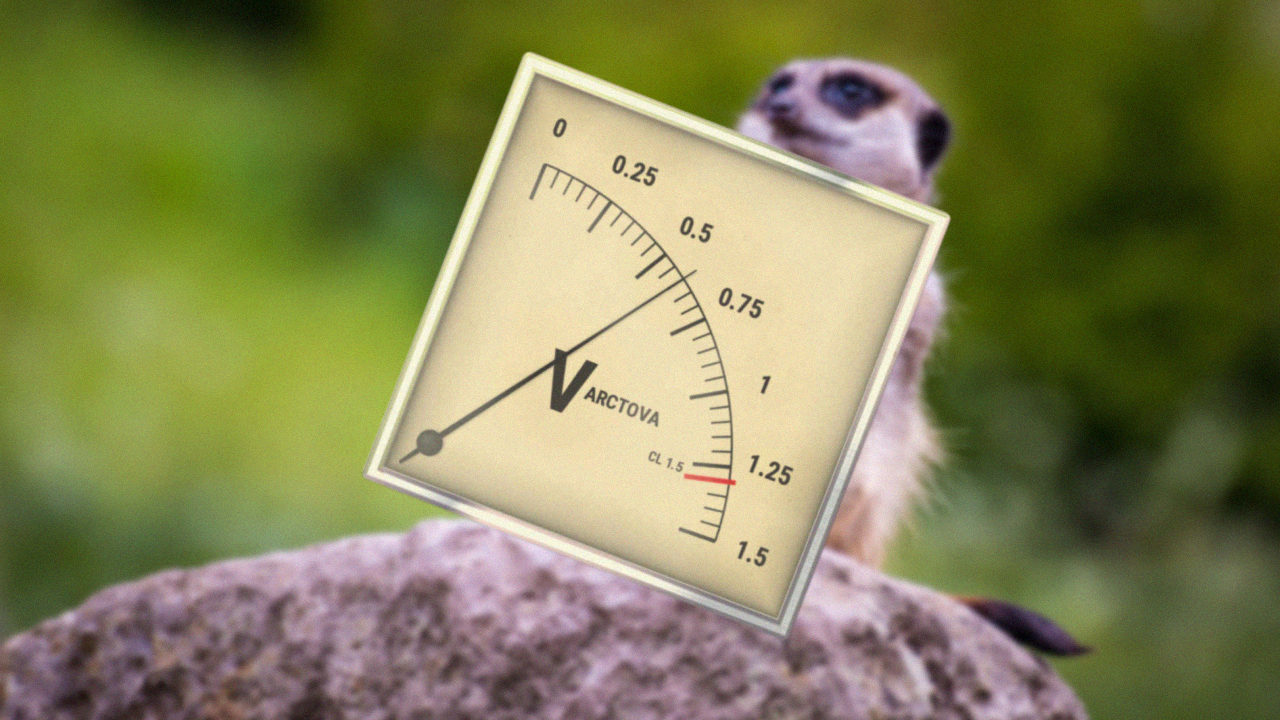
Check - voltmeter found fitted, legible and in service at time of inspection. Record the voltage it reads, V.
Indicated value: 0.6 V
